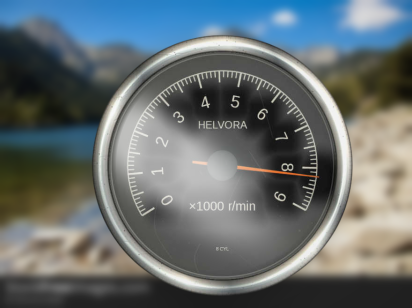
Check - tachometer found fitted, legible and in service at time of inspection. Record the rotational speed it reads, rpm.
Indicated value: 8200 rpm
